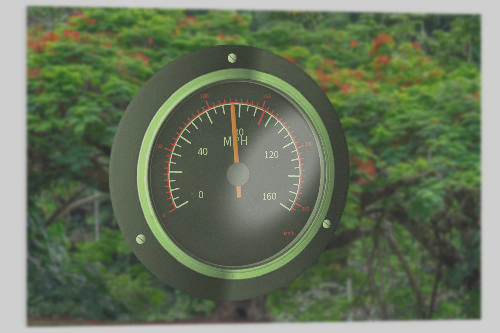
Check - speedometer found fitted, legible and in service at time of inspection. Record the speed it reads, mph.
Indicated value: 75 mph
